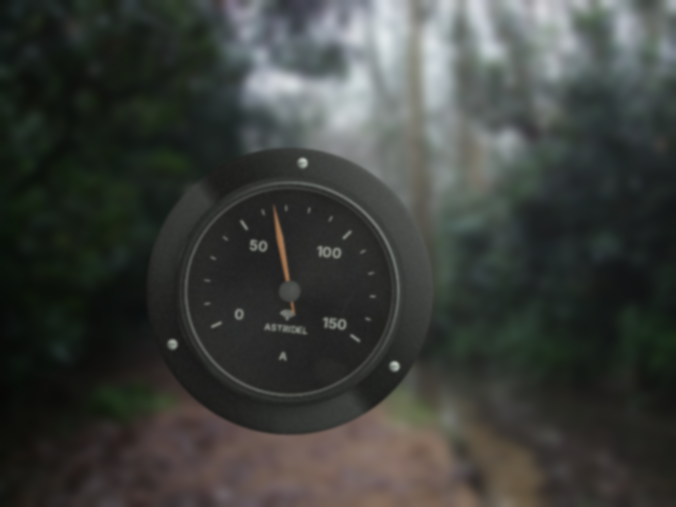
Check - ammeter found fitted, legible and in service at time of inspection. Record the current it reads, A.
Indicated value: 65 A
